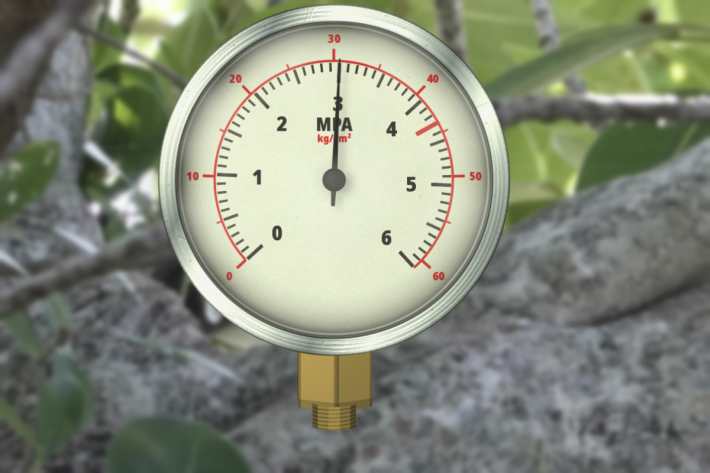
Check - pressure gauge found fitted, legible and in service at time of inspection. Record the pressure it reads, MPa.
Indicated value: 3 MPa
